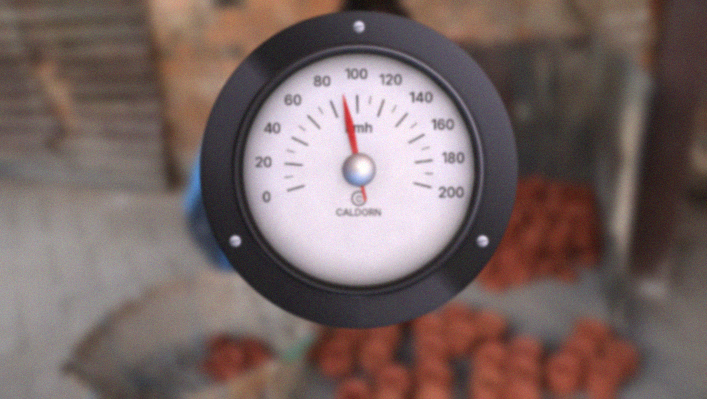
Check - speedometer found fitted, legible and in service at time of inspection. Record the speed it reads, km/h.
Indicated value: 90 km/h
